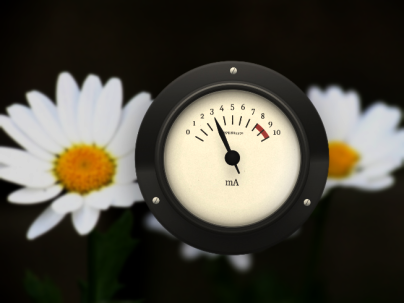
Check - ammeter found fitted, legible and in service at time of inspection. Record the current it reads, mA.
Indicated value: 3 mA
